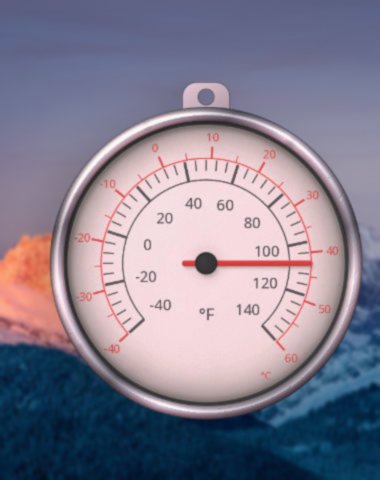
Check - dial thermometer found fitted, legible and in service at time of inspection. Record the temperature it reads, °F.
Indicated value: 108 °F
